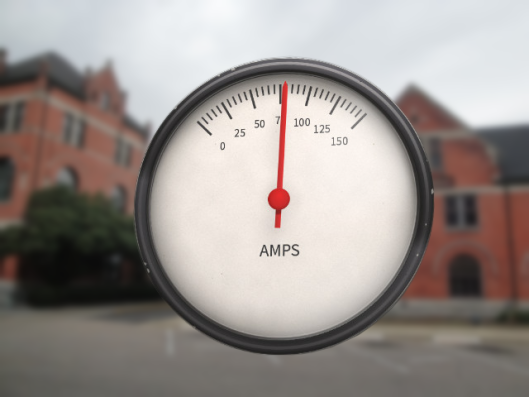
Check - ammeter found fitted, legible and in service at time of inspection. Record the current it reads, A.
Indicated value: 80 A
